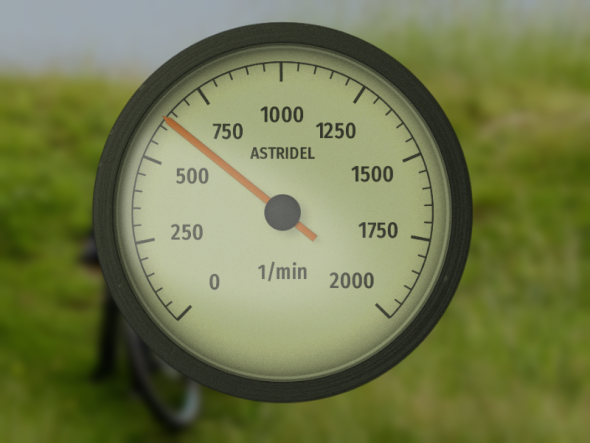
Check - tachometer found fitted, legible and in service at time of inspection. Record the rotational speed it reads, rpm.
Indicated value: 625 rpm
